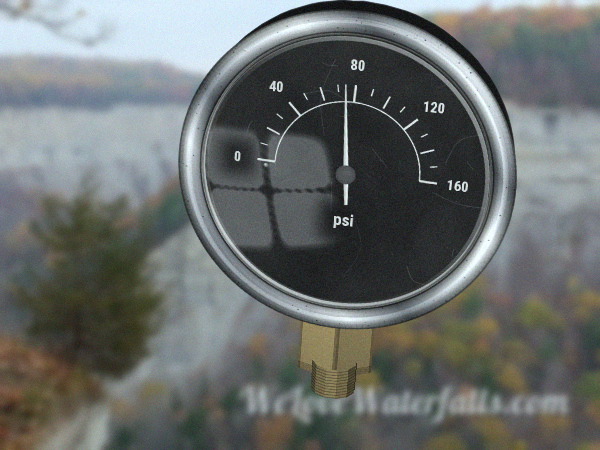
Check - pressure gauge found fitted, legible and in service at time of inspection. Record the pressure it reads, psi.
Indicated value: 75 psi
